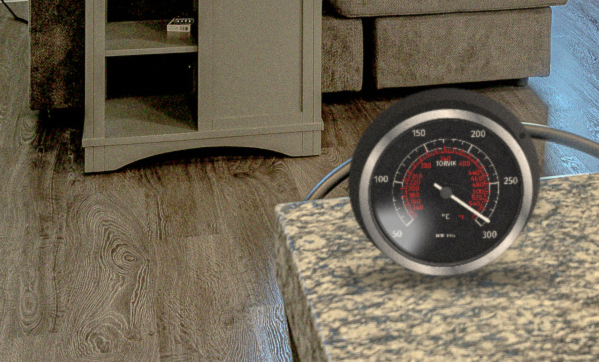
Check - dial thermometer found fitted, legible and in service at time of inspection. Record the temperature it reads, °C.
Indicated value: 290 °C
